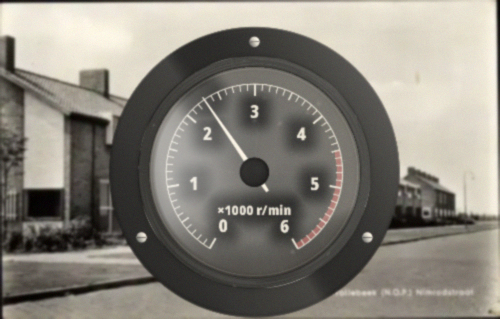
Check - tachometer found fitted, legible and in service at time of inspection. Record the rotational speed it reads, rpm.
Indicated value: 2300 rpm
